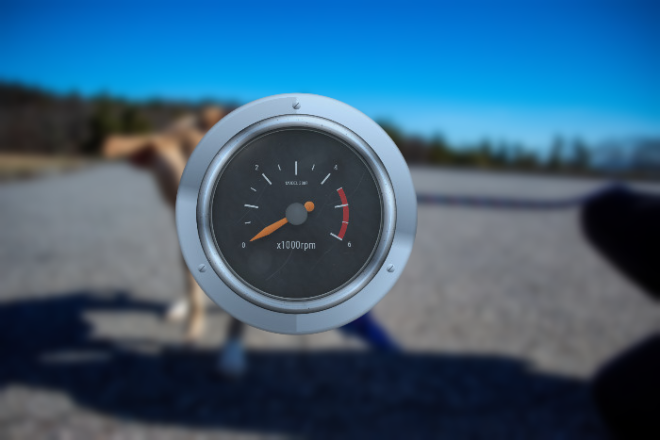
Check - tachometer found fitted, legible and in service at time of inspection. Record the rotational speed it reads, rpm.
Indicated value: 0 rpm
